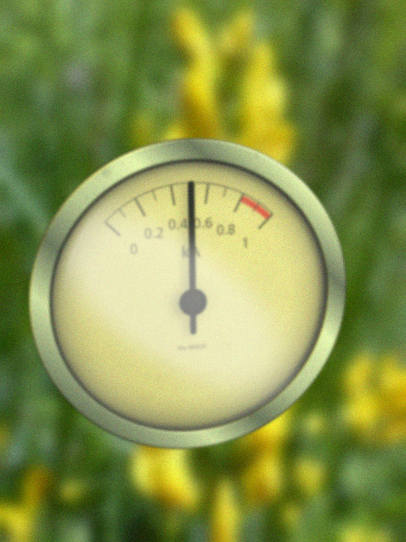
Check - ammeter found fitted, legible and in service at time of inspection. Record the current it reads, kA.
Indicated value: 0.5 kA
